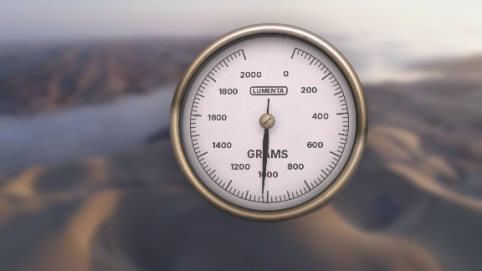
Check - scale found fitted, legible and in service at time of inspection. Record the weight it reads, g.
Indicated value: 1020 g
